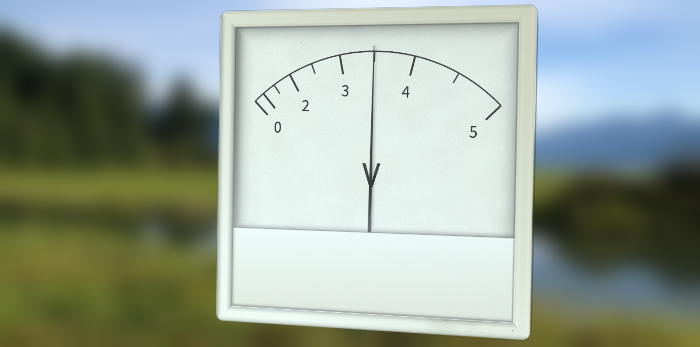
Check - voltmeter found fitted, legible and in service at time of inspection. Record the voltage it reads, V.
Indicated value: 3.5 V
